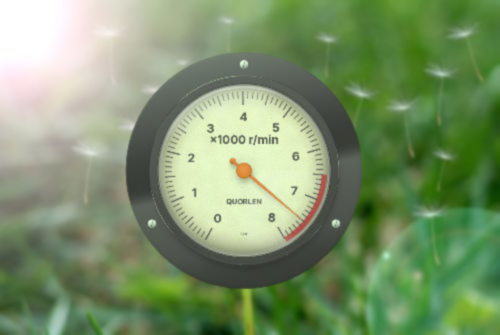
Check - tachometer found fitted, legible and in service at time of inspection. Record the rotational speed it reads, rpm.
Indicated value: 7500 rpm
